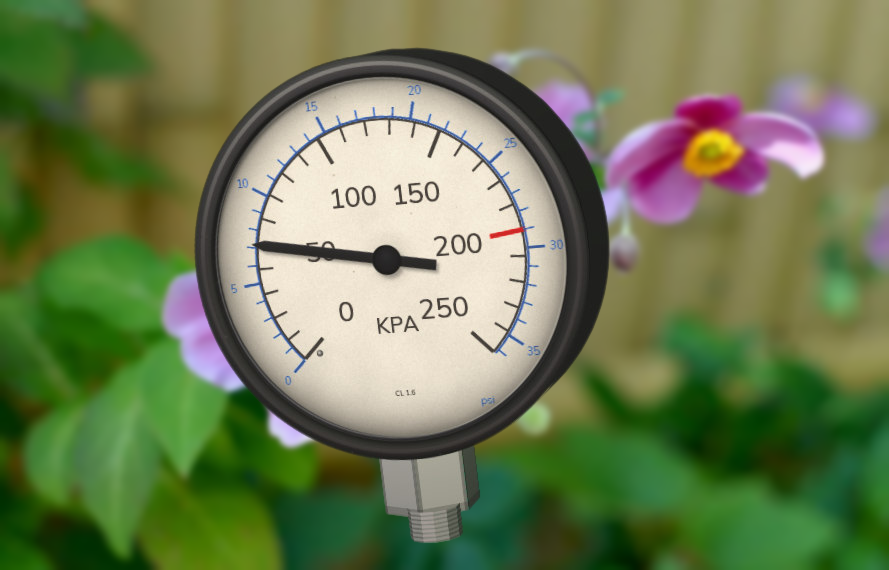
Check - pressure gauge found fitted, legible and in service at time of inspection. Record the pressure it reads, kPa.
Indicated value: 50 kPa
